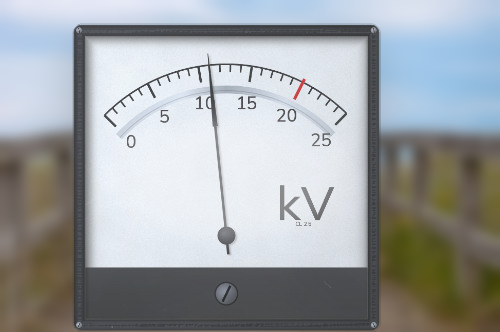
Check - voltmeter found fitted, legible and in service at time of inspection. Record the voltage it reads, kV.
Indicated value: 11 kV
